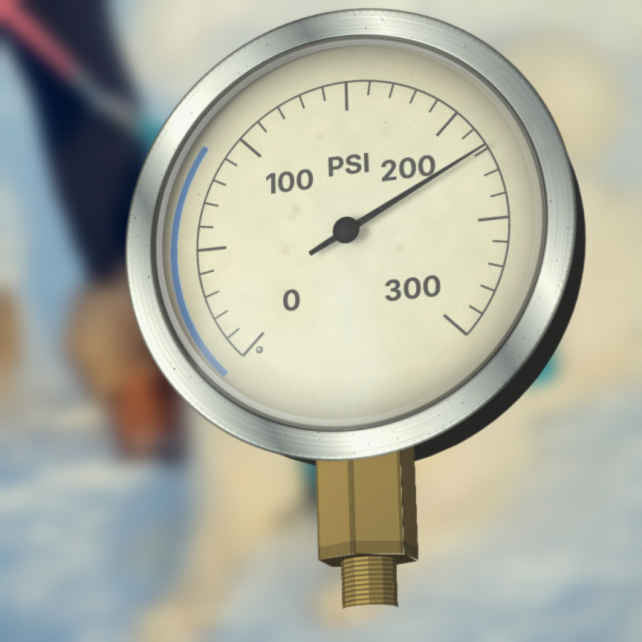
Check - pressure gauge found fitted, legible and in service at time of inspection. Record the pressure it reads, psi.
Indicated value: 220 psi
